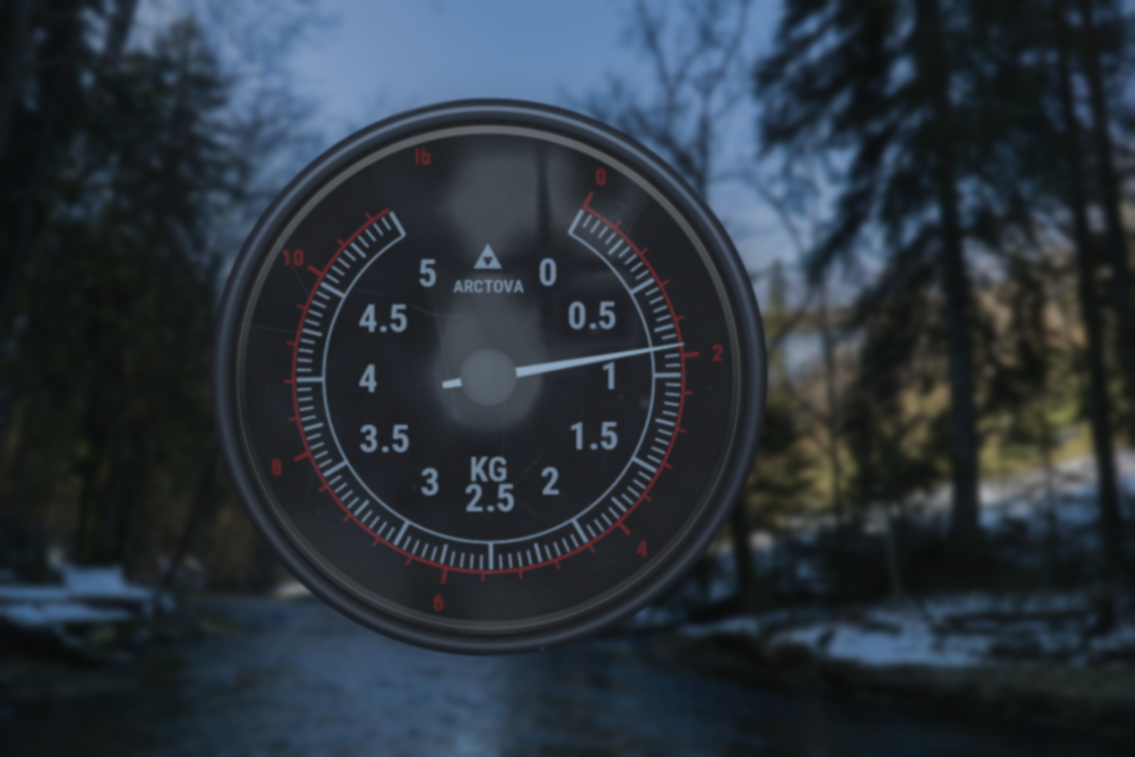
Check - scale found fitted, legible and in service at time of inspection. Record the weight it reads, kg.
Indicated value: 0.85 kg
